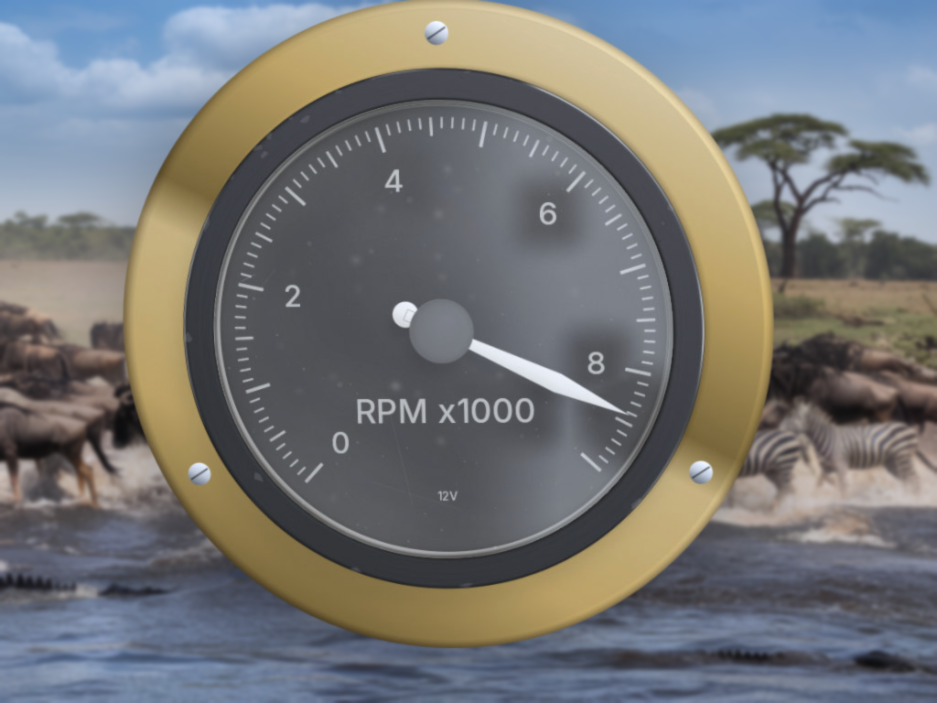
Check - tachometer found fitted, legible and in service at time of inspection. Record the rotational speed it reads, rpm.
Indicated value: 8400 rpm
